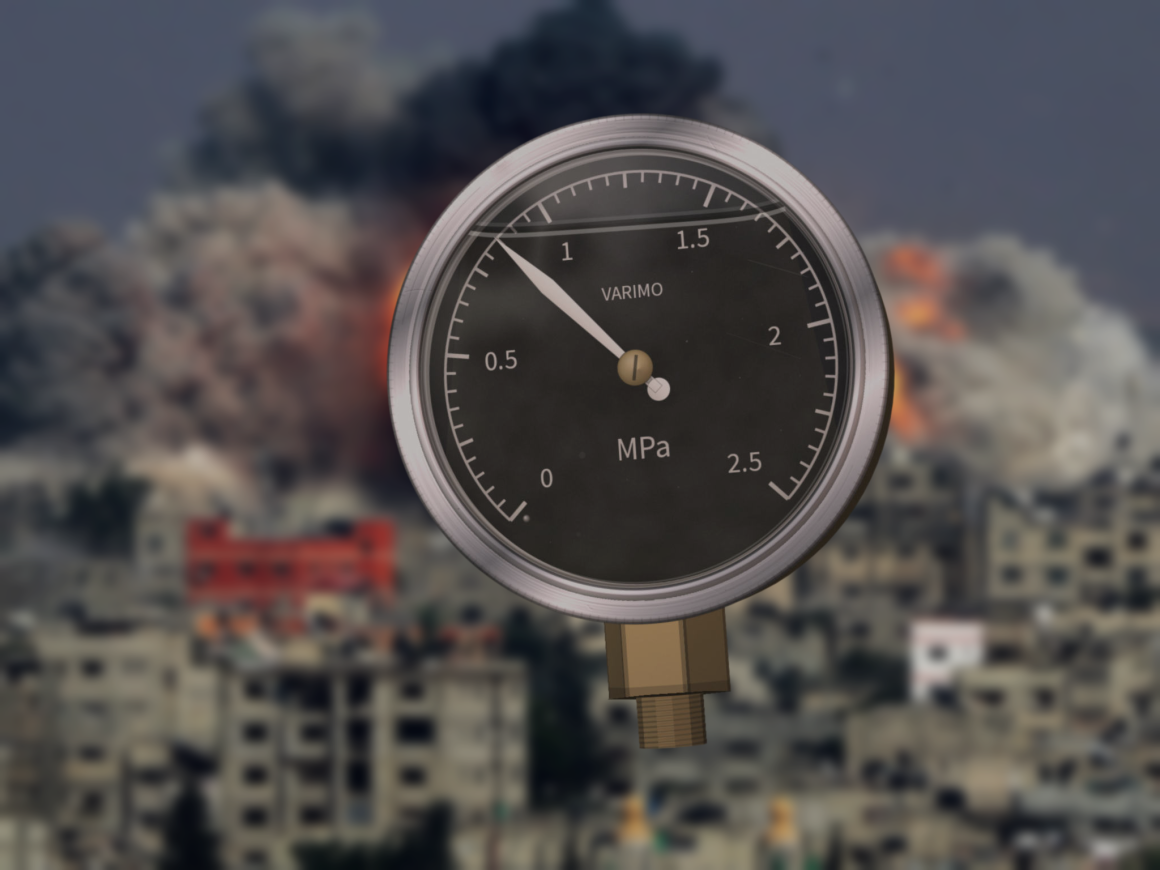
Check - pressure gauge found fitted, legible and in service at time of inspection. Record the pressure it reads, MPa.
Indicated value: 0.85 MPa
